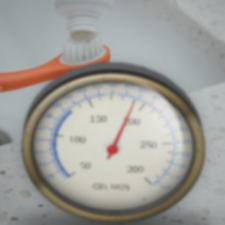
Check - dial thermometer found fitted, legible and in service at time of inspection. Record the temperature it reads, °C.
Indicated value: 190 °C
